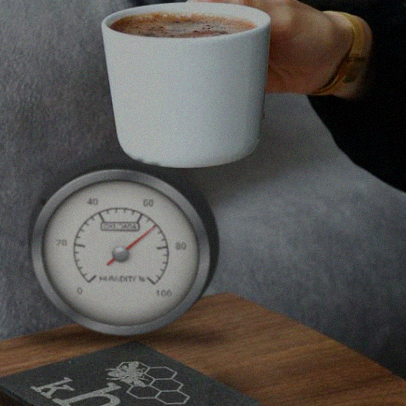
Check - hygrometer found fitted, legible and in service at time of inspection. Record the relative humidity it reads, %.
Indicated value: 68 %
